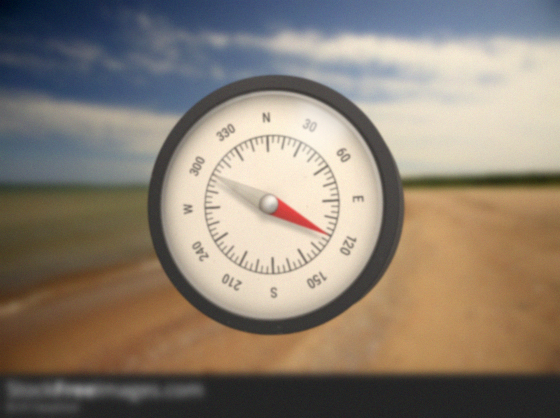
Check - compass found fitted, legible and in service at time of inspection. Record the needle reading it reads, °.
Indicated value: 120 °
